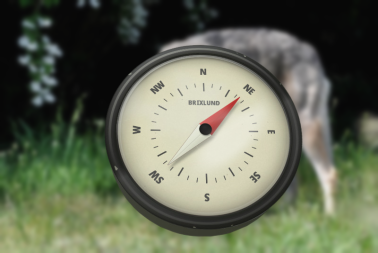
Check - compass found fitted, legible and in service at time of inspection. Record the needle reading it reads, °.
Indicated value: 45 °
